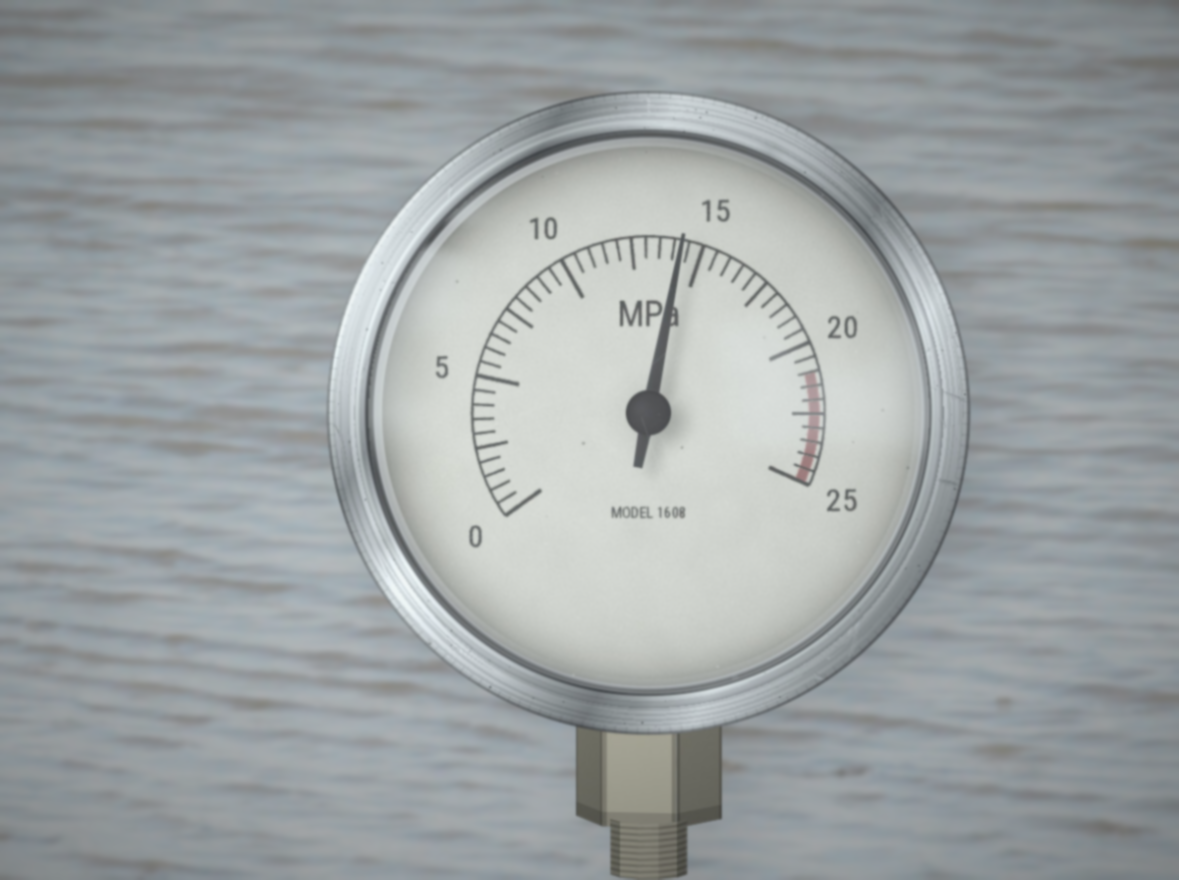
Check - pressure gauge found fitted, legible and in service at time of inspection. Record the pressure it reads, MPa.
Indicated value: 14.25 MPa
